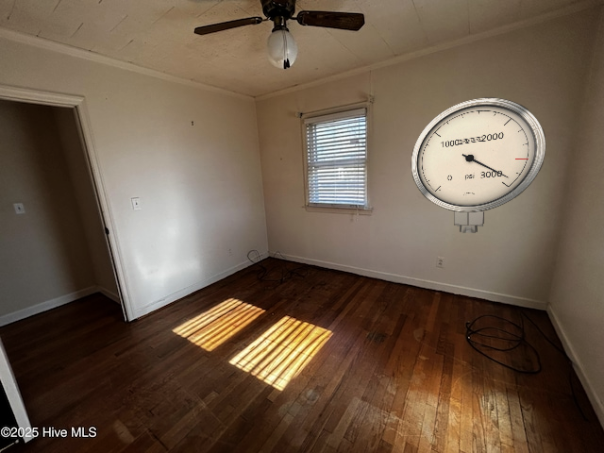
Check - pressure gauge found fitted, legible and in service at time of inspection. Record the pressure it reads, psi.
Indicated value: 2900 psi
